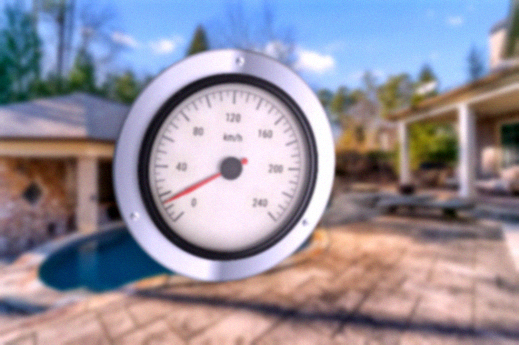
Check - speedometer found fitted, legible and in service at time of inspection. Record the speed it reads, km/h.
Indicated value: 15 km/h
